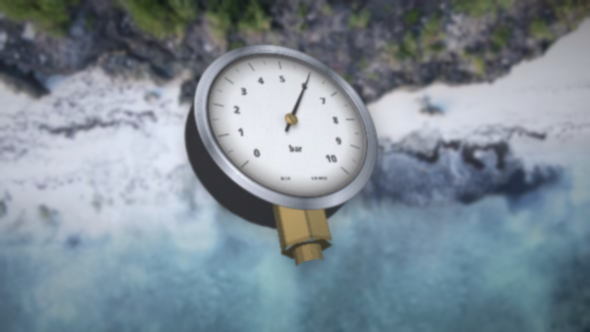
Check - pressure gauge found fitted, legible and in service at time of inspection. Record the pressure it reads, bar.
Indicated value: 6 bar
